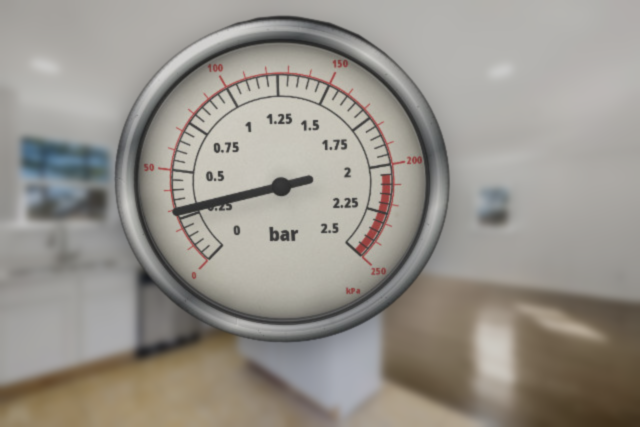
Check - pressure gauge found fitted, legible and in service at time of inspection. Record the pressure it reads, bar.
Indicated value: 0.3 bar
